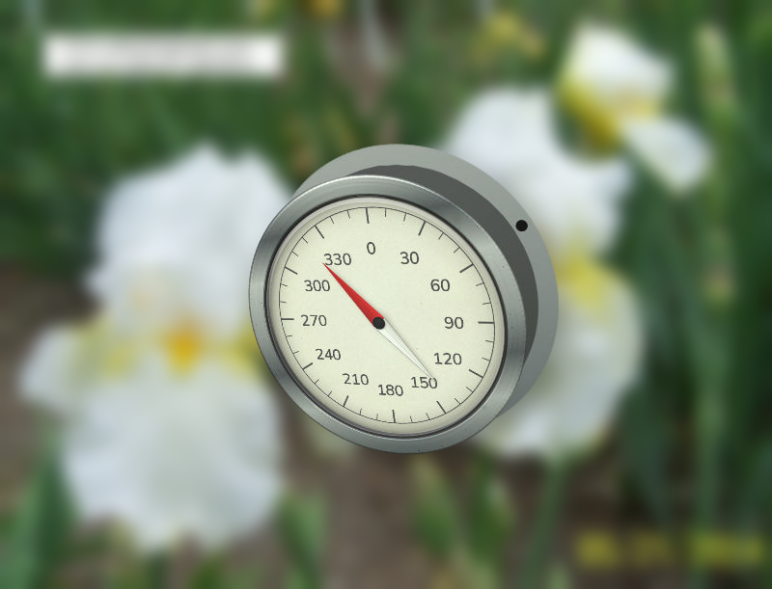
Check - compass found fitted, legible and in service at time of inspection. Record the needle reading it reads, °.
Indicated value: 320 °
